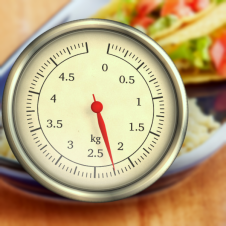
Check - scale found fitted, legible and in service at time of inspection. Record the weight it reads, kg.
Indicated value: 2.25 kg
